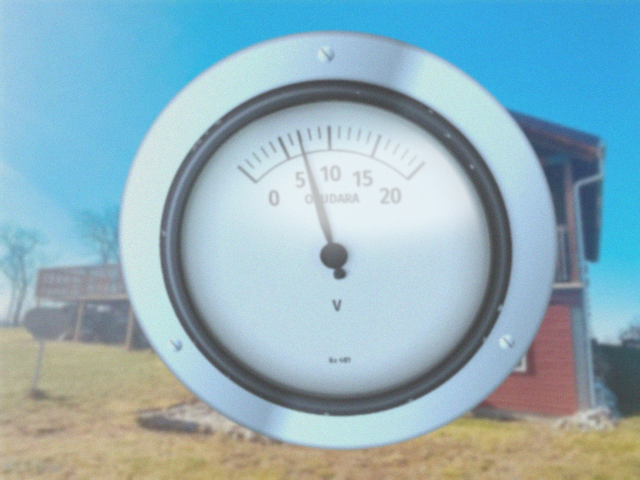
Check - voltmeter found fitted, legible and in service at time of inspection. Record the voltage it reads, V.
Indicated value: 7 V
